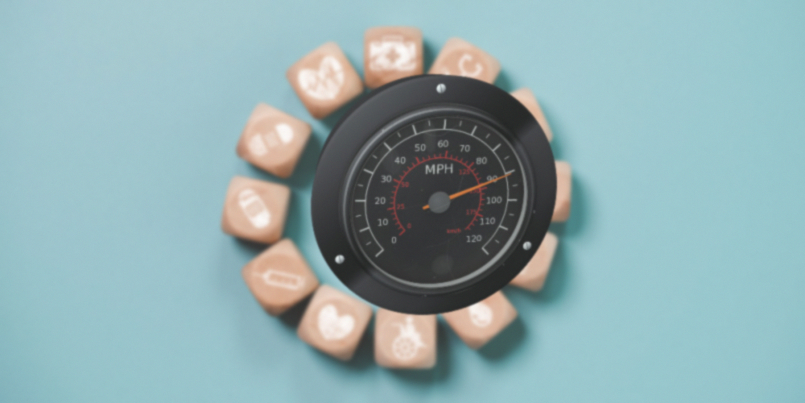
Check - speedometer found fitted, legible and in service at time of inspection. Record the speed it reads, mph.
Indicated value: 90 mph
